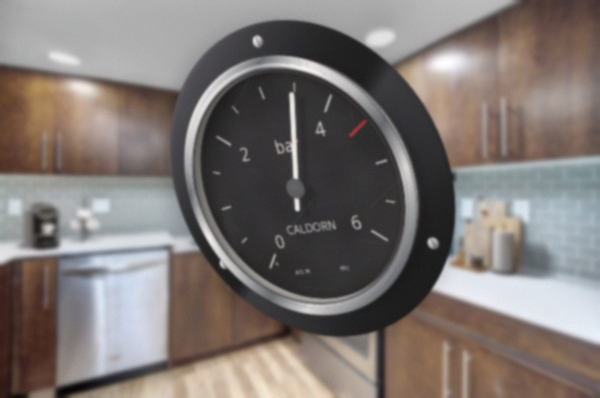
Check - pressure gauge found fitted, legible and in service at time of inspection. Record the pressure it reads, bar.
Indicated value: 3.5 bar
